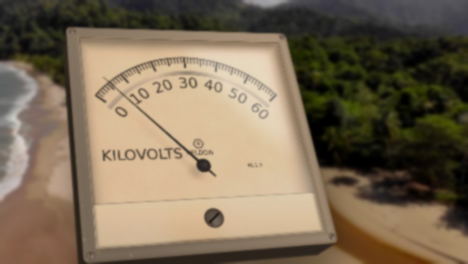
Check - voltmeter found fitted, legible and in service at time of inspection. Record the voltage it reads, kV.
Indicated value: 5 kV
